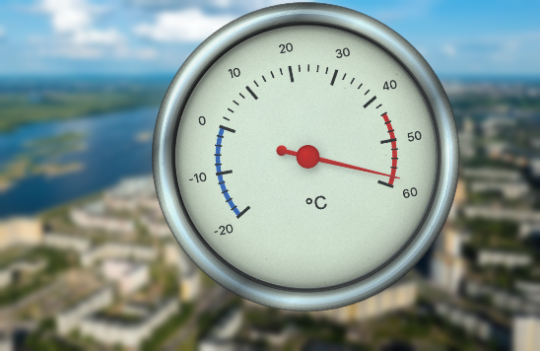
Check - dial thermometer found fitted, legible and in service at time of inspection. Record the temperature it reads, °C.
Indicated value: 58 °C
